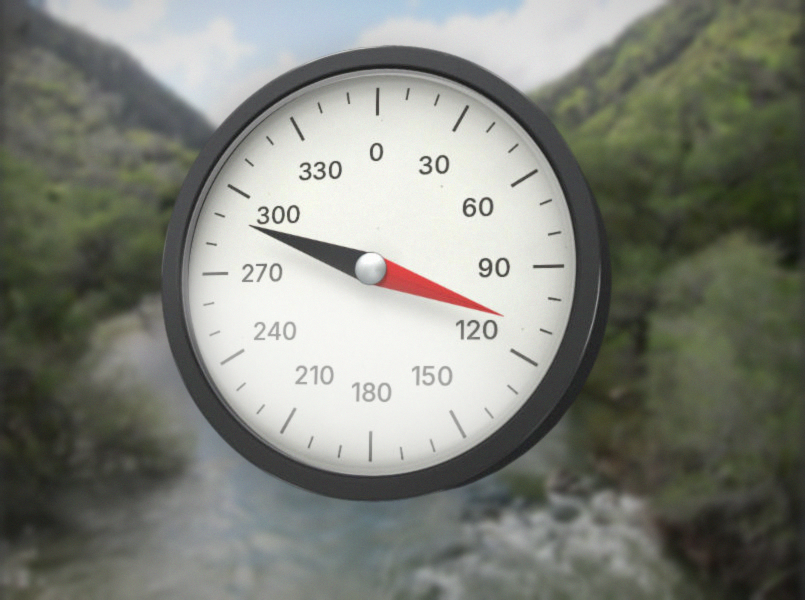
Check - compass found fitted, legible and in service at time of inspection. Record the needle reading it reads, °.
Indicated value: 110 °
